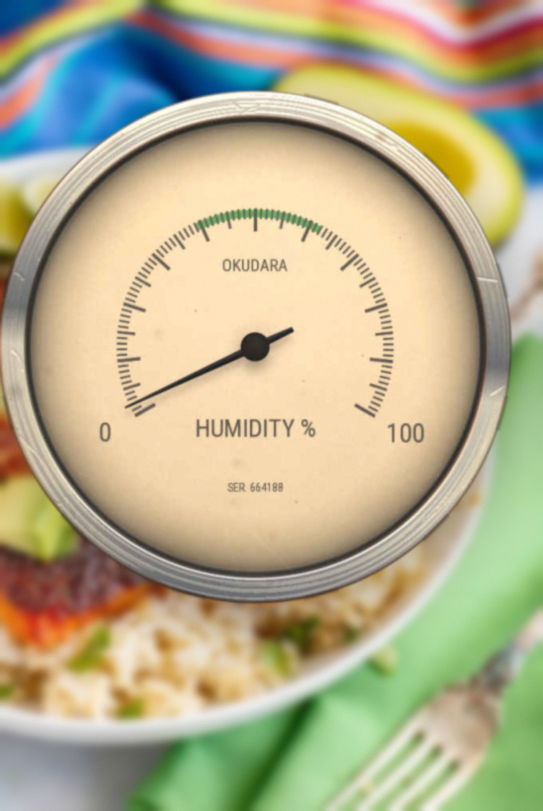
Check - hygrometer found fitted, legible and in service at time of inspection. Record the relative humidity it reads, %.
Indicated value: 2 %
